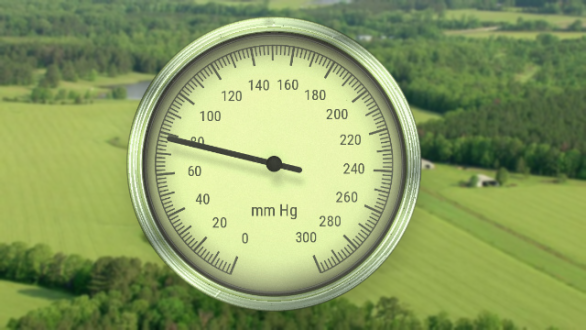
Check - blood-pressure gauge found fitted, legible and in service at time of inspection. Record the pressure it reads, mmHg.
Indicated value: 78 mmHg
